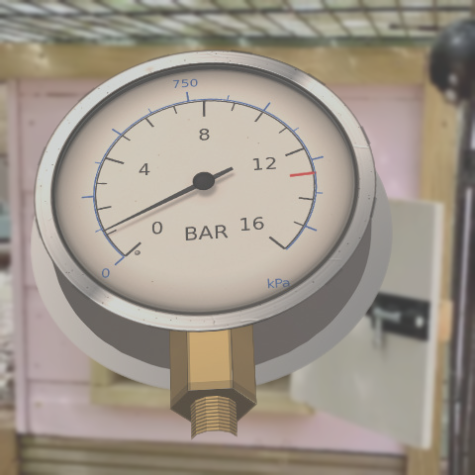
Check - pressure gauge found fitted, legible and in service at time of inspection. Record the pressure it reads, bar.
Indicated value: 1 bar
